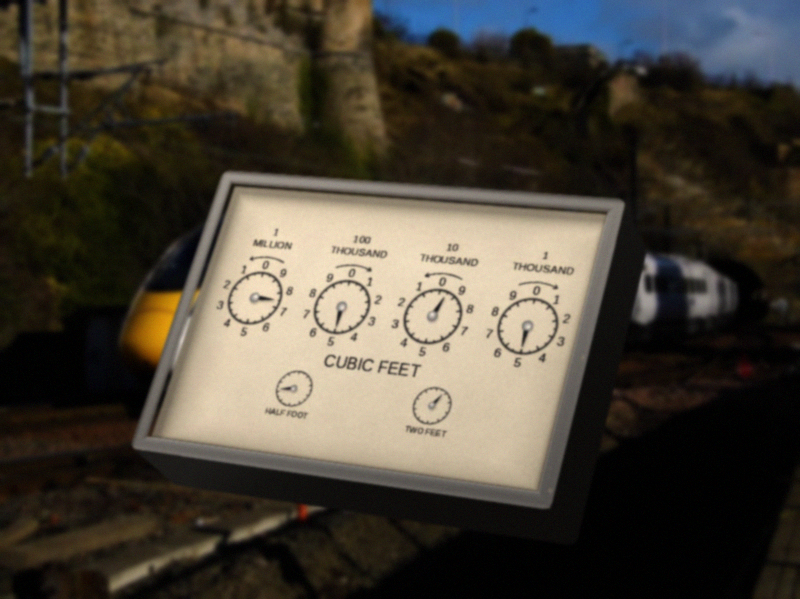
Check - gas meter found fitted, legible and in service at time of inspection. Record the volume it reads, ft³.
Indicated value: 749500 ft³
